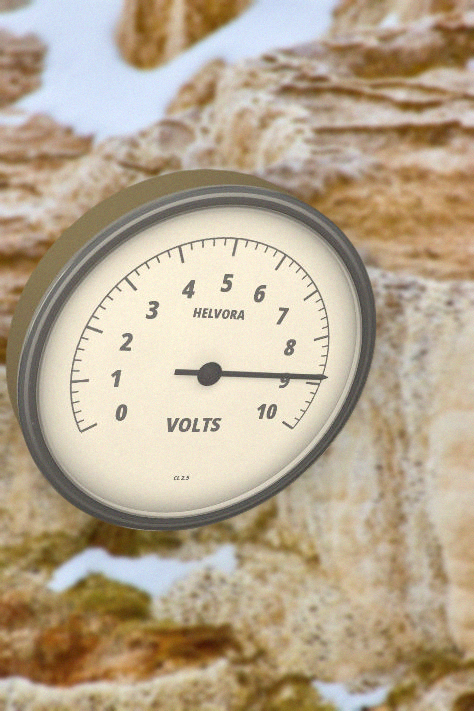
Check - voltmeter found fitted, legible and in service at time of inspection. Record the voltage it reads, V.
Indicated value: 8.8 V
